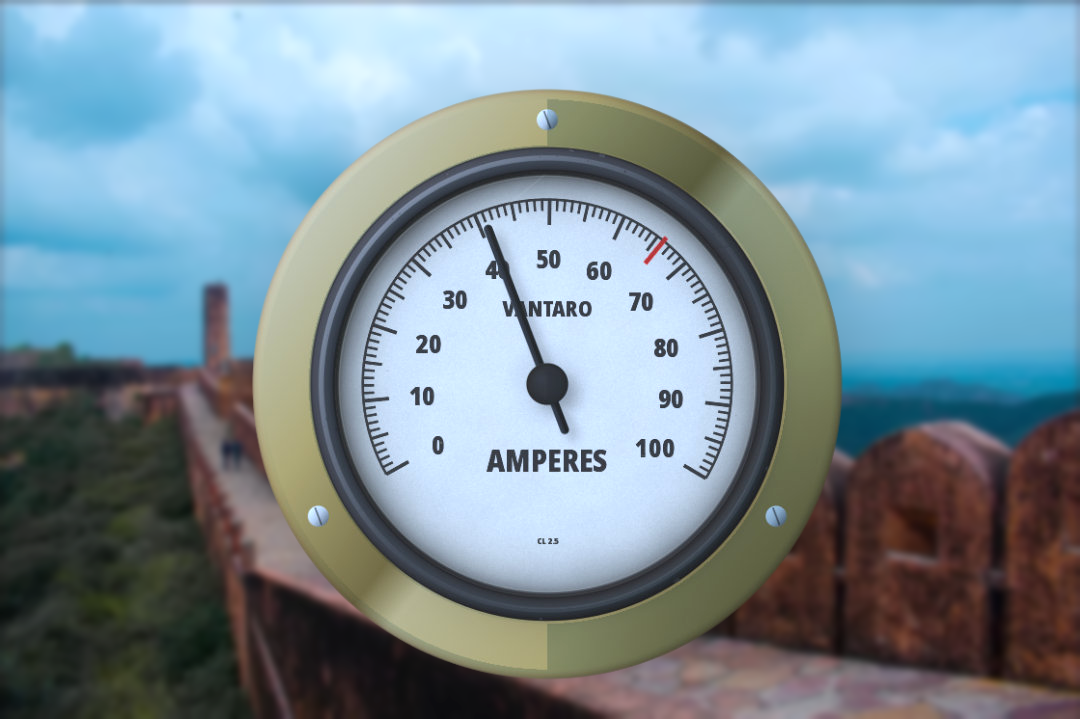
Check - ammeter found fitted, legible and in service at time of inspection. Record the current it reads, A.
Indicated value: 41 A
